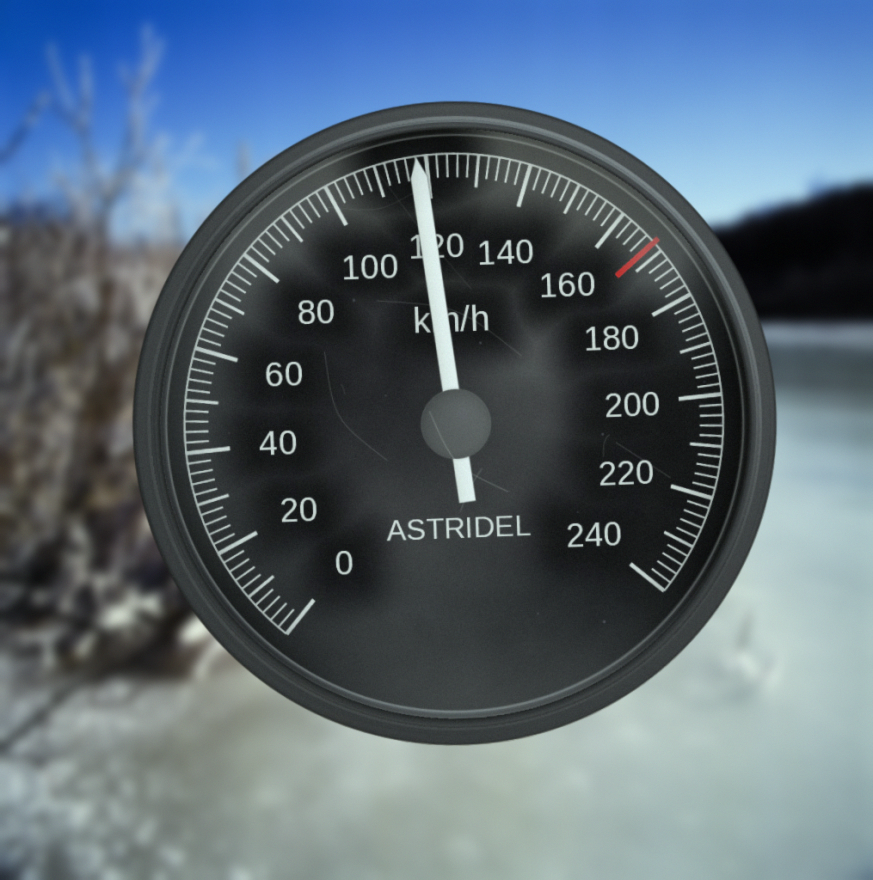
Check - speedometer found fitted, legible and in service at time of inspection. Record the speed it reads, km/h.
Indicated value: 118 km/h
